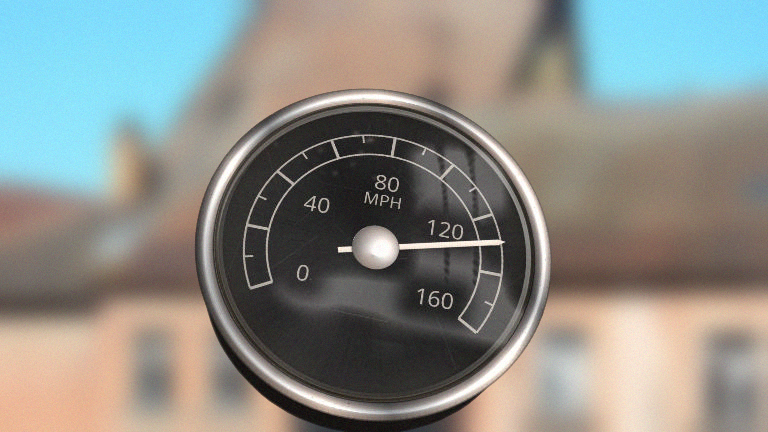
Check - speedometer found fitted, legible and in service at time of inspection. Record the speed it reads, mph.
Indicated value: 130 mph
